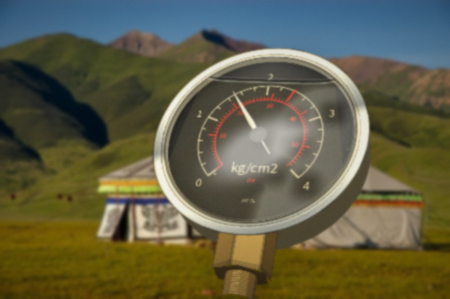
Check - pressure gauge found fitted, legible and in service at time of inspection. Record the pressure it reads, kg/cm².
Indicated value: 1.5 kg/cm²
